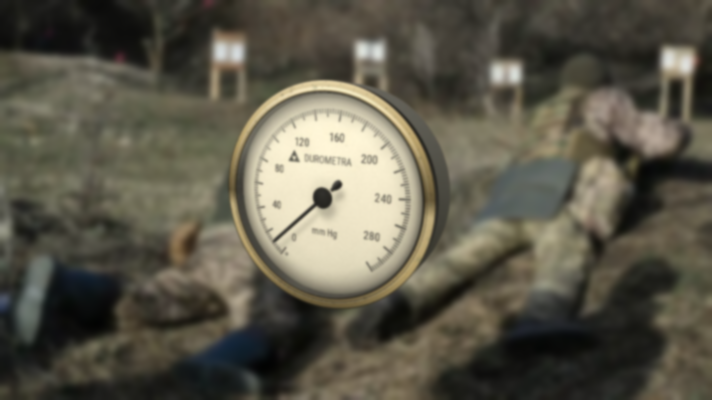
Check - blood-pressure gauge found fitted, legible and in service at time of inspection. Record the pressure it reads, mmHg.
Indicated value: 10 mmHg
